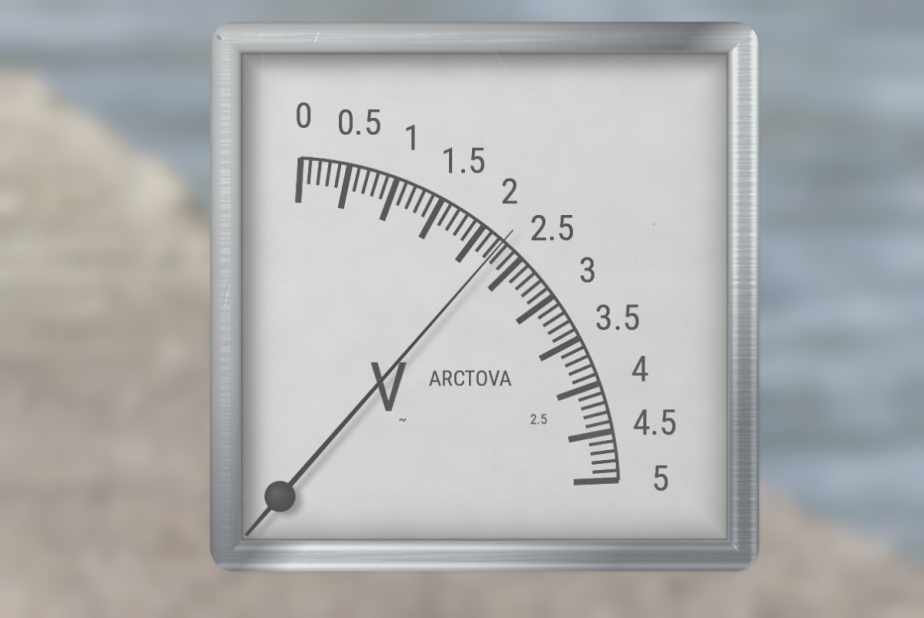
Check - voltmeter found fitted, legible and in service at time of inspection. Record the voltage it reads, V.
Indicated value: 2.25 V
